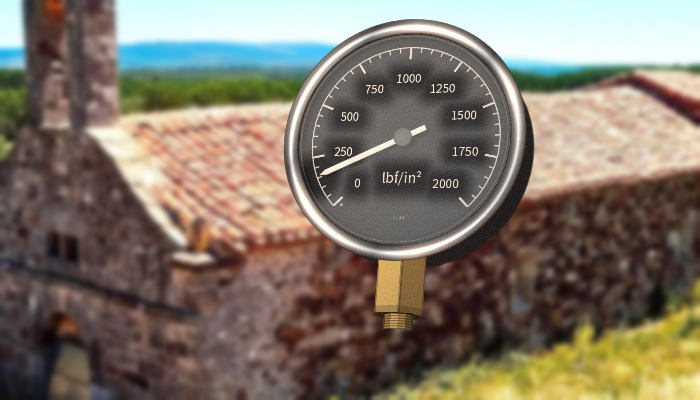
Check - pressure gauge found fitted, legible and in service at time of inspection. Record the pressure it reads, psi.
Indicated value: 150 psi
